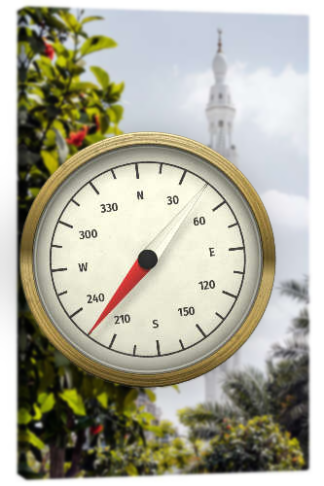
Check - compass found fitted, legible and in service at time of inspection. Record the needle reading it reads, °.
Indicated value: 225 °
